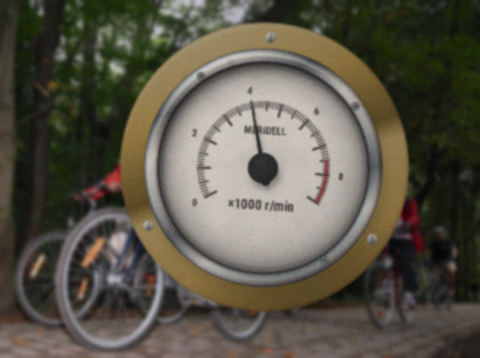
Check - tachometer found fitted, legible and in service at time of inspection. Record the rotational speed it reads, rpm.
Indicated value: 4000 rpm
